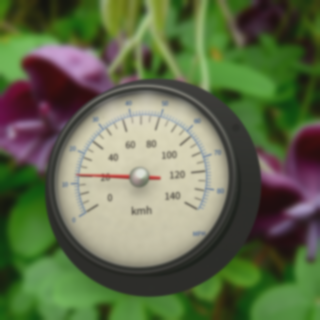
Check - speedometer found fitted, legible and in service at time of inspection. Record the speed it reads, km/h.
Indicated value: 20 km/h
